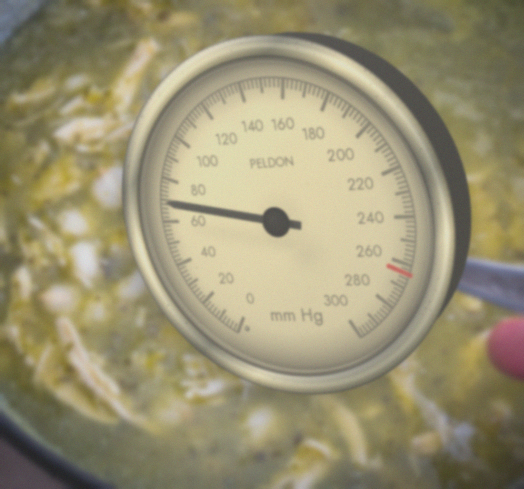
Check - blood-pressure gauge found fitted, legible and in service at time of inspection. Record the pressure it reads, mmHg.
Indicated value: 70 mmHg
